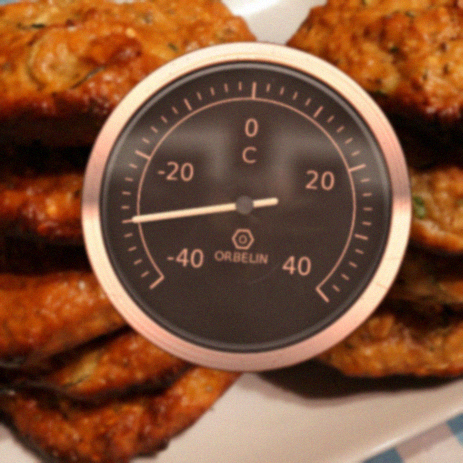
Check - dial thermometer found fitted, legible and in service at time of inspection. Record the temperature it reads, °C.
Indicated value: -30 °C
